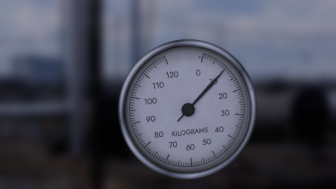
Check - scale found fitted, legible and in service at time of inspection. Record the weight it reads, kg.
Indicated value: 10 kg
